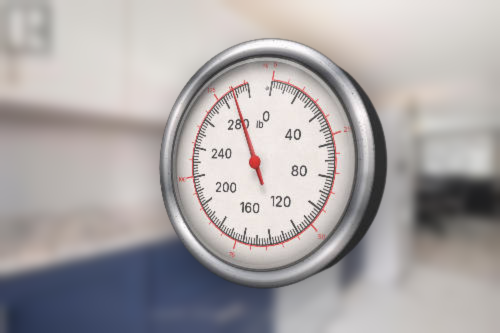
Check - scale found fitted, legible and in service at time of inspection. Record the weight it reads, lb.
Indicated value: 290 lb
